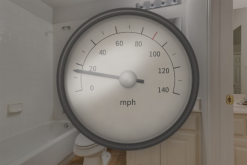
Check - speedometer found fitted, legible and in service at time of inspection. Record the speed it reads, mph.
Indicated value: 15 mph
